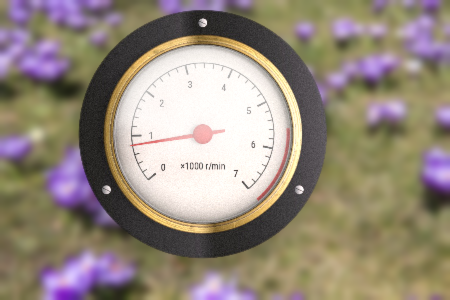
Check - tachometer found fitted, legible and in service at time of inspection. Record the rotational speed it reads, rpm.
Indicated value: 800 rpm
